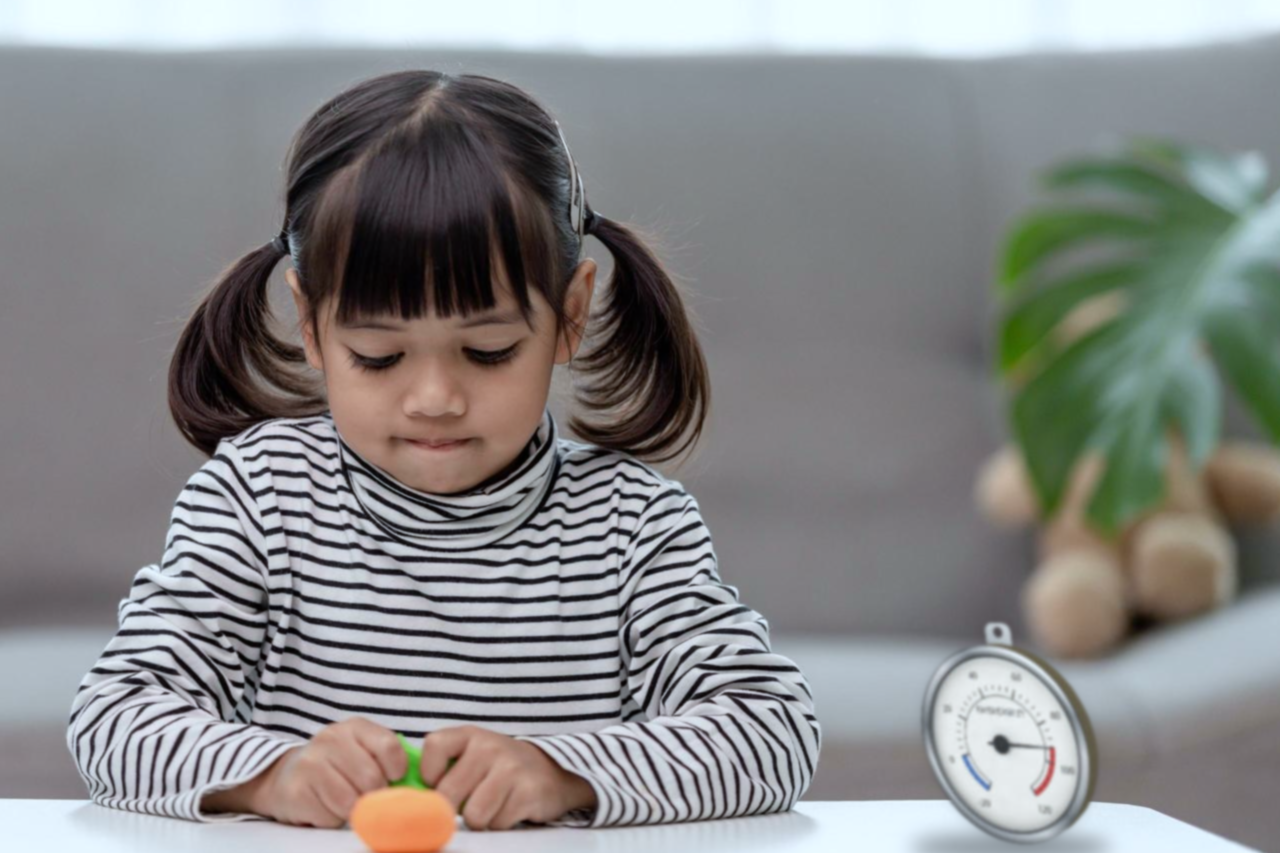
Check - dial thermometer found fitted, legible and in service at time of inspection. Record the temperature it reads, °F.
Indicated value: 92 °F
